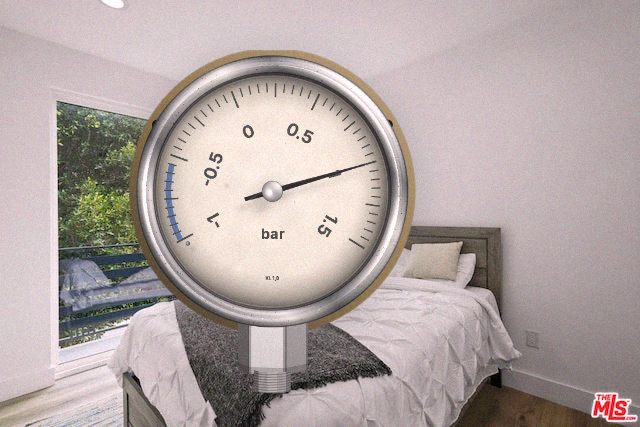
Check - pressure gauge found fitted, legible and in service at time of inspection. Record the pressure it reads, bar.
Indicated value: 1 bar
